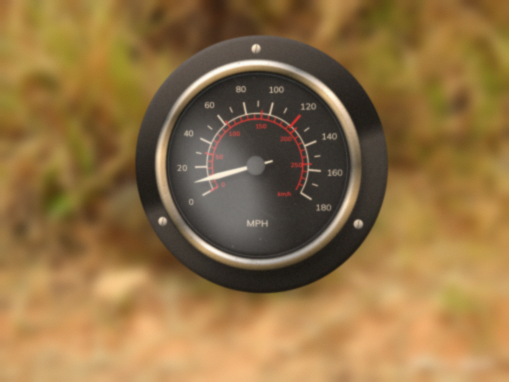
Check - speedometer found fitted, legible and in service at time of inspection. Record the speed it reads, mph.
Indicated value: 10 mph
